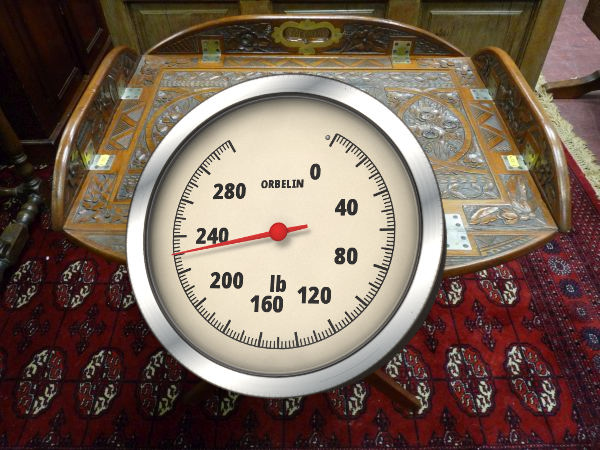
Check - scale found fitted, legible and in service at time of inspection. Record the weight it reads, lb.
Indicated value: 230 lb
